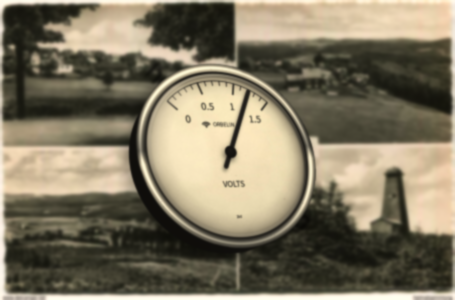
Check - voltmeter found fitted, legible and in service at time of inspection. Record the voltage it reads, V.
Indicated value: 1.2 V
